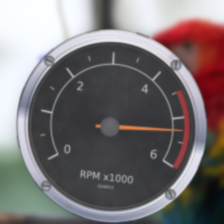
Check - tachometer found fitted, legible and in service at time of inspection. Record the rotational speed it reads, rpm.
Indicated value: 5250 rpm
